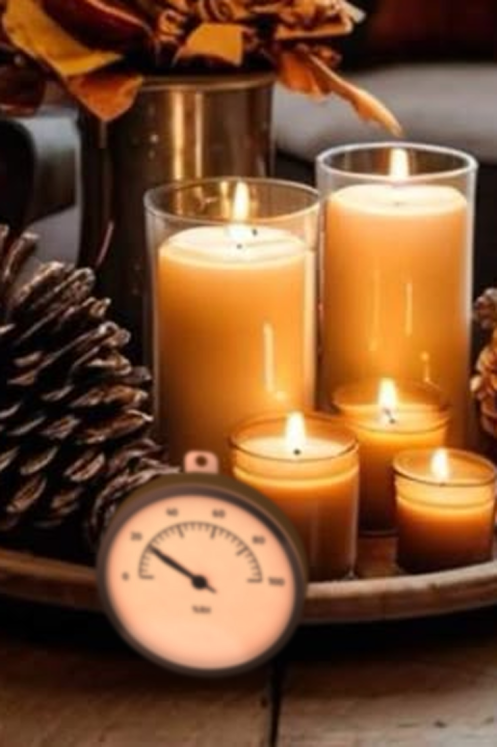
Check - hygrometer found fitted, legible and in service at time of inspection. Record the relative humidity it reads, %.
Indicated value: 20 %
